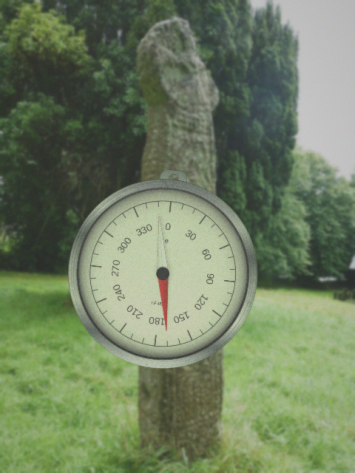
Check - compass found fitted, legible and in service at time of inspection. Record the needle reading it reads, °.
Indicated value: 170 °
